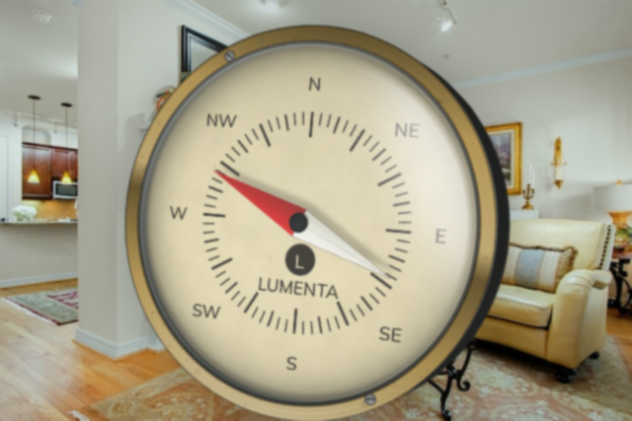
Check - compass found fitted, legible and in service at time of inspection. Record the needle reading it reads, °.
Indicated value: 295 °
